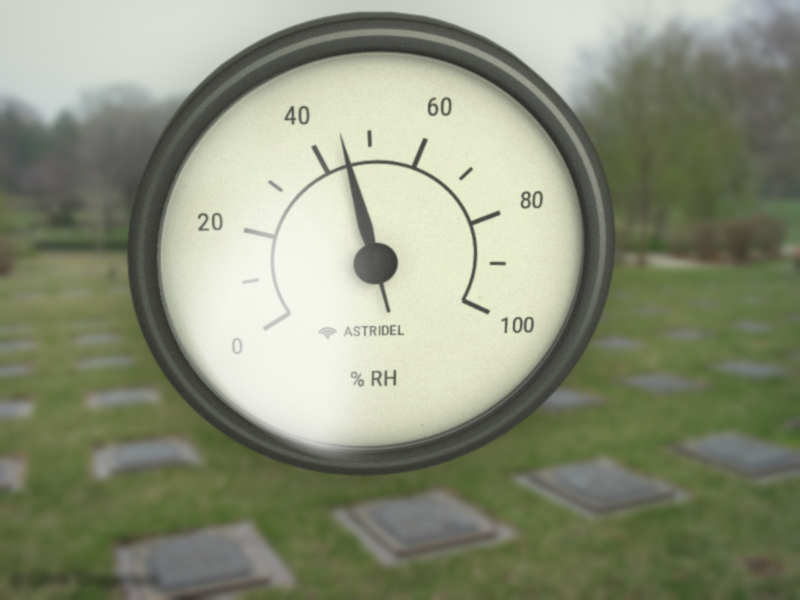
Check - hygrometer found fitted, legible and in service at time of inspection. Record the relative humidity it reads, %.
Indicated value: 45 %
